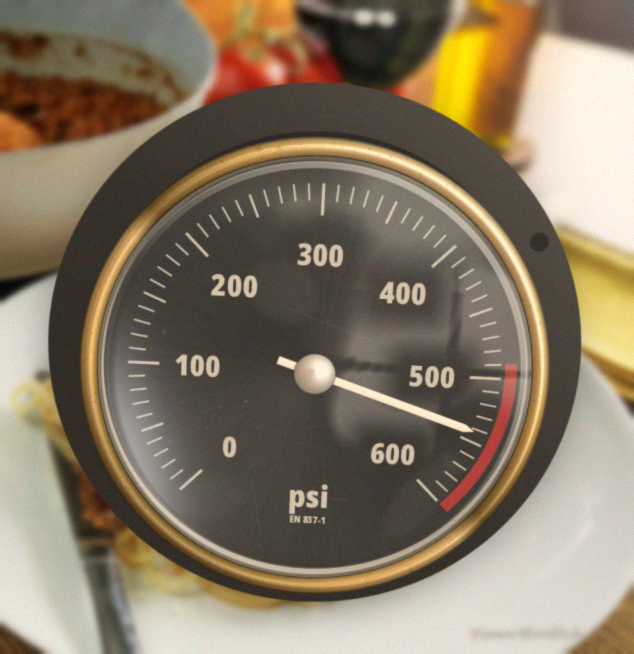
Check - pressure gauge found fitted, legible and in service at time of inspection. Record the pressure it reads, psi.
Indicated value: 540 psi
